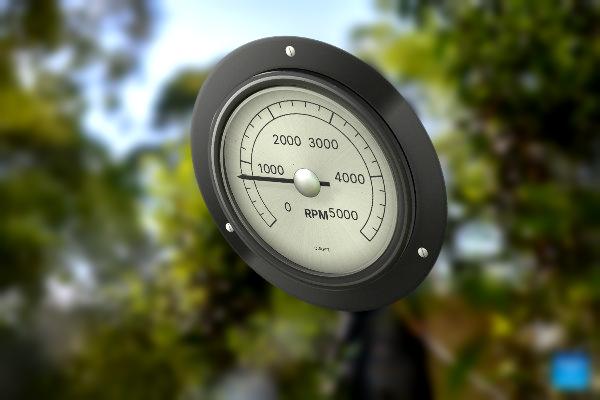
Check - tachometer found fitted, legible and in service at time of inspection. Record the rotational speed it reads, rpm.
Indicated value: 800 rpm
